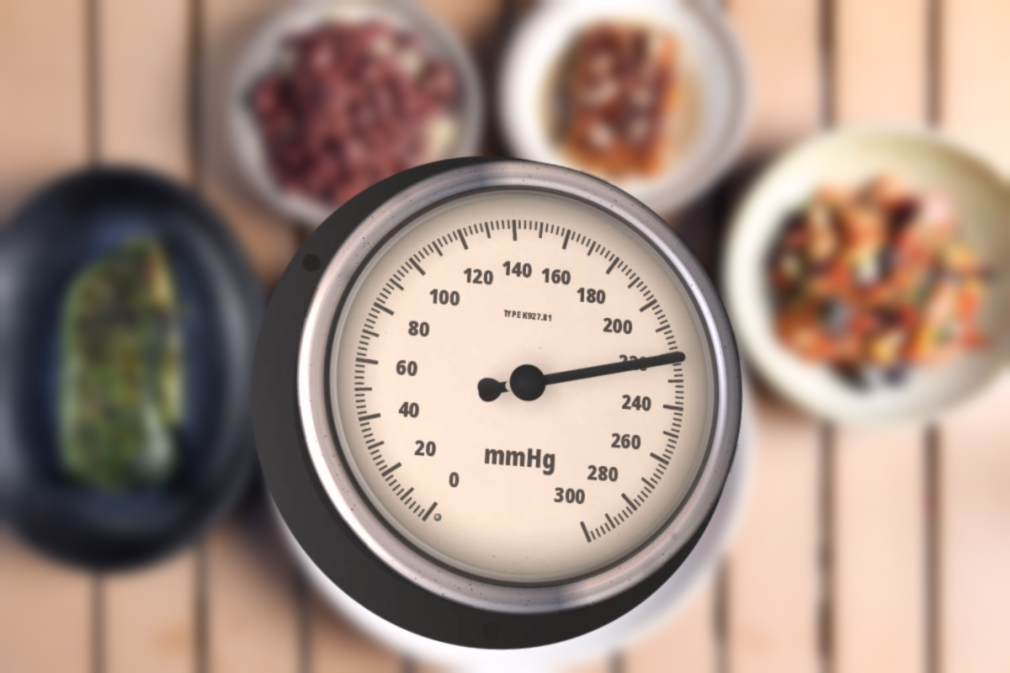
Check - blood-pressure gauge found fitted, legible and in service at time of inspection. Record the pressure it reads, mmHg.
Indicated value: 222 mmHg
